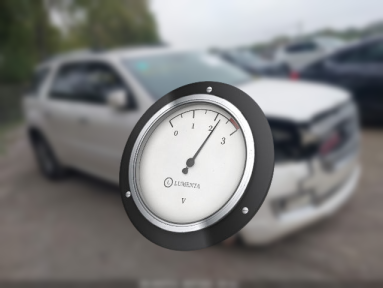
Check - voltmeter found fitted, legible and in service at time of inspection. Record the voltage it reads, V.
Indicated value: 2.25 V
